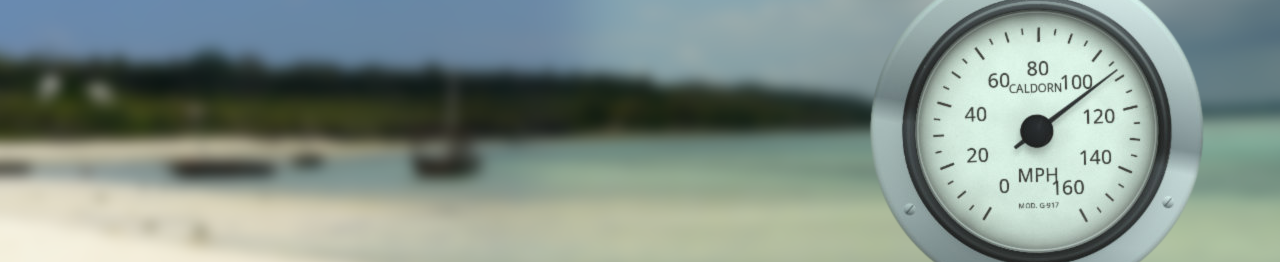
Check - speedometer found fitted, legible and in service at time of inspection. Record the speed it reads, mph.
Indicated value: 107.5 mph
